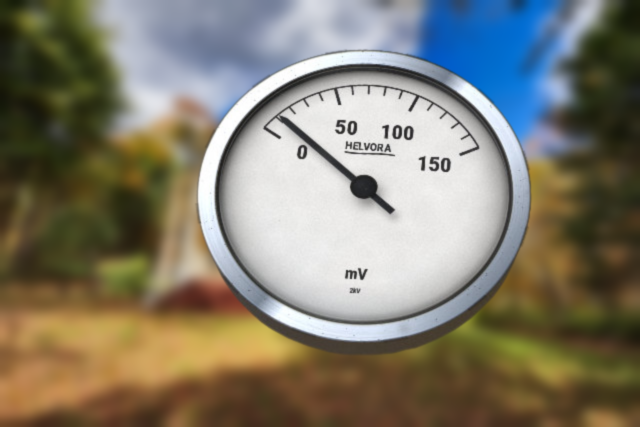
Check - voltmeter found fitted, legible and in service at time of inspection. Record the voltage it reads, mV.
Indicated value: 10 mV
